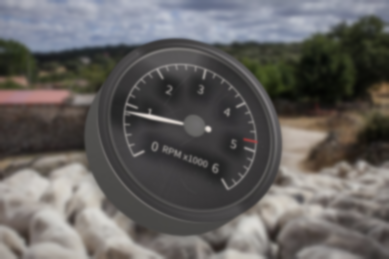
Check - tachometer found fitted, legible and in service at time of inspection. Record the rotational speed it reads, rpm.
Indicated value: 800 rpm
